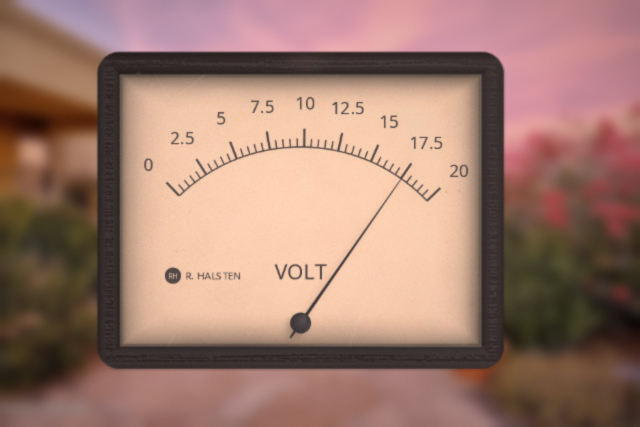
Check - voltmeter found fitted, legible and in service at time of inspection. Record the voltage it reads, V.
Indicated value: 17.5 V
